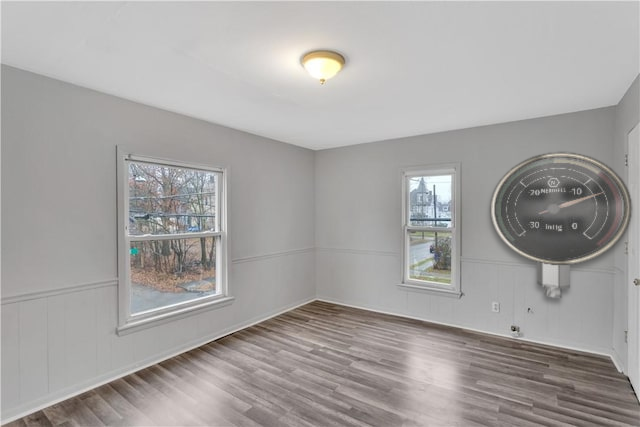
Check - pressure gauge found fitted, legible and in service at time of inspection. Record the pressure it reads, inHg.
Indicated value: -7.5 inHg
